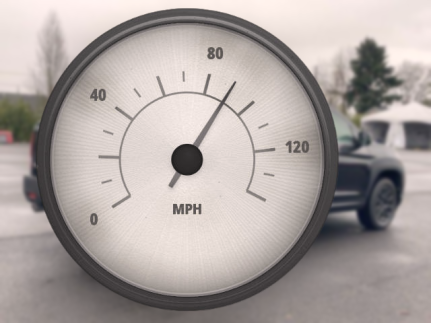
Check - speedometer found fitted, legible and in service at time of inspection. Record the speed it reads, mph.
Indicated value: 90 mph
